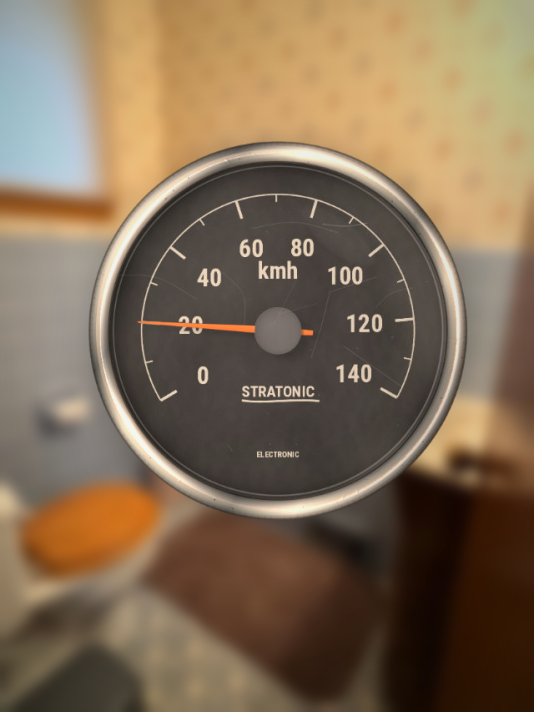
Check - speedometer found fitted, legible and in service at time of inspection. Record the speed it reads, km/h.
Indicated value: 20 km/h
